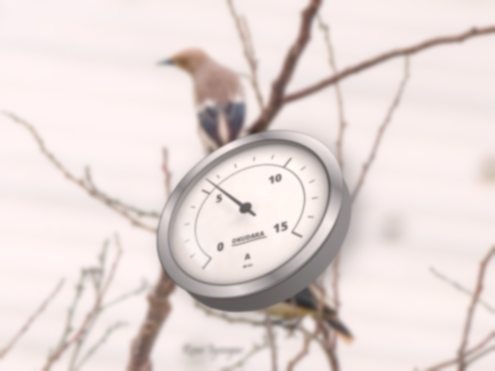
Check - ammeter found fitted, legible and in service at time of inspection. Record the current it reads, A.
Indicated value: 5.5 A
